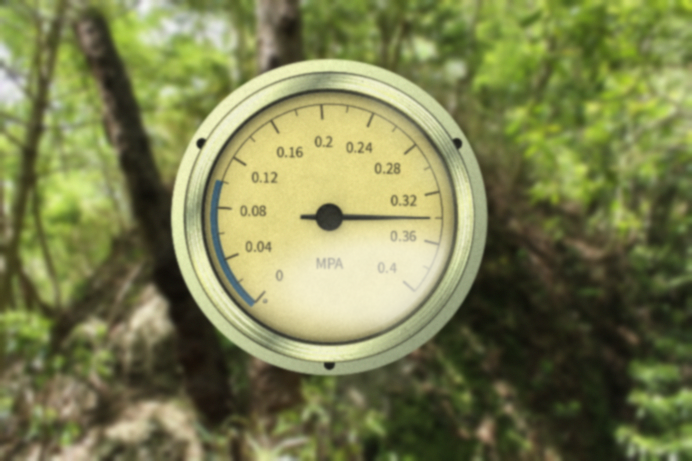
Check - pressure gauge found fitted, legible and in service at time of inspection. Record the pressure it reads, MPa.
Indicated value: 0.34 MPa
